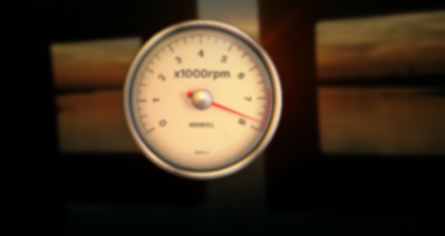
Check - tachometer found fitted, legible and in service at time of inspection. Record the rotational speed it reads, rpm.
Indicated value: 7750 rpm
